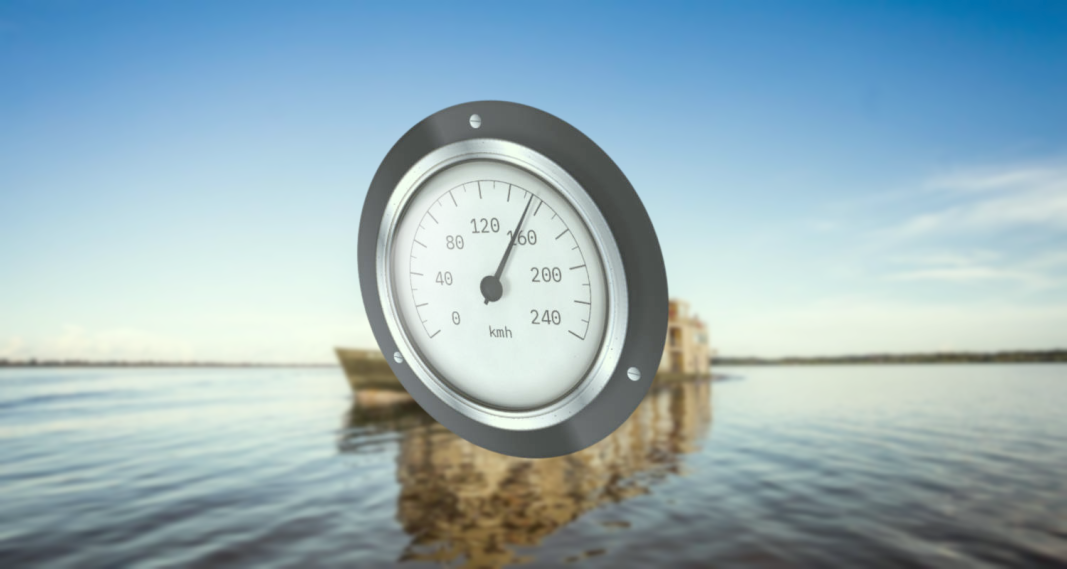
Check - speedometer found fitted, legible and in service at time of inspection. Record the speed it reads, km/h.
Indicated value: 155 km/h
